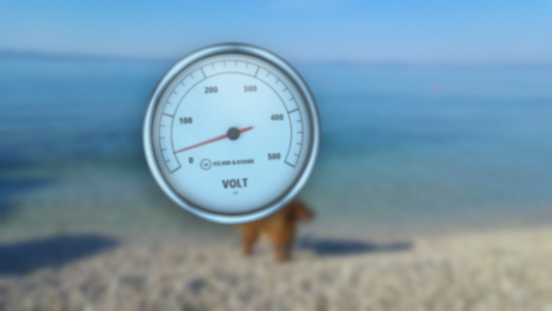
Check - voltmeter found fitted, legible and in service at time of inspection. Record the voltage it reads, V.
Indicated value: 30 V
